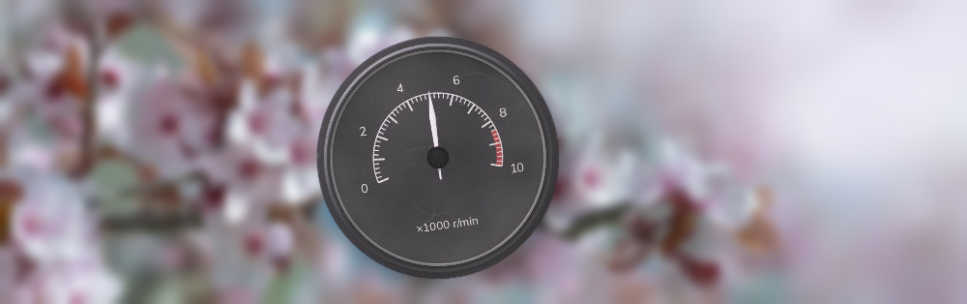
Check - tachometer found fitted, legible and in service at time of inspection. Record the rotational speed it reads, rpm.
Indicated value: 5000 rpm
